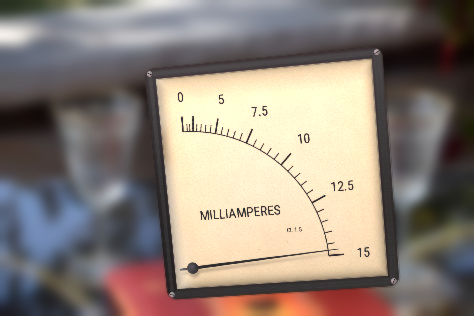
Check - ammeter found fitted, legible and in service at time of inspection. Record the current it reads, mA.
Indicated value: 14.75 mA
